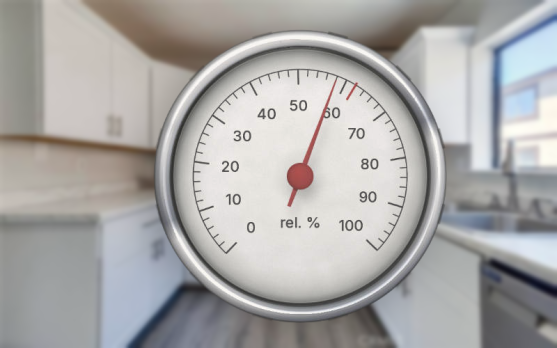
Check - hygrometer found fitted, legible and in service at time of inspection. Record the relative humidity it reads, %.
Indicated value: 58 %
